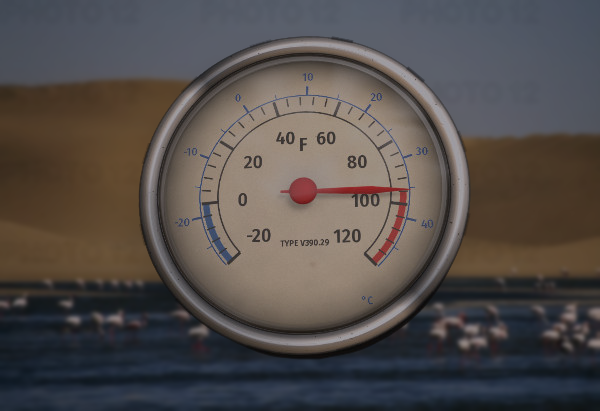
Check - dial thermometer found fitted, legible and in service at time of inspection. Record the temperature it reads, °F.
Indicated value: 96 °F
